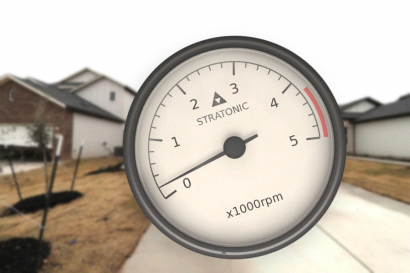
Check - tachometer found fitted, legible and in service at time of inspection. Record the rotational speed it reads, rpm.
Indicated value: 200 rpm
